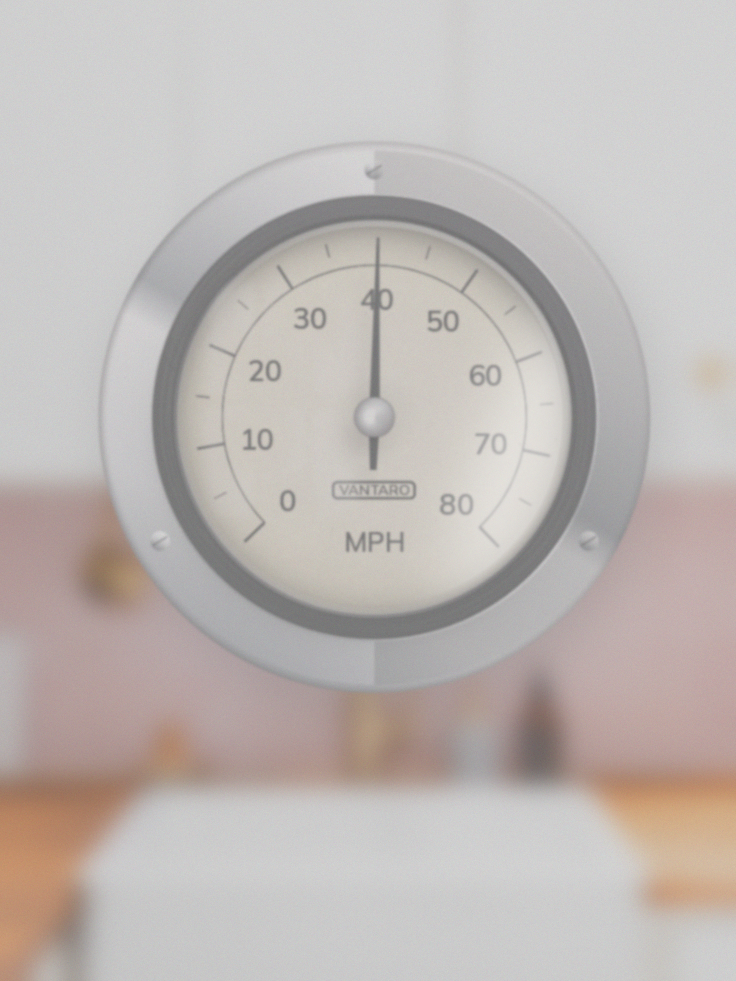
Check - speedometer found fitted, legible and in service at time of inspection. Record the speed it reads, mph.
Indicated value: 40 mph
